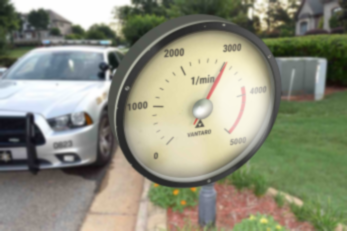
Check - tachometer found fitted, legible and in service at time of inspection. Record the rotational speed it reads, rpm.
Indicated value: 3000 rpm
